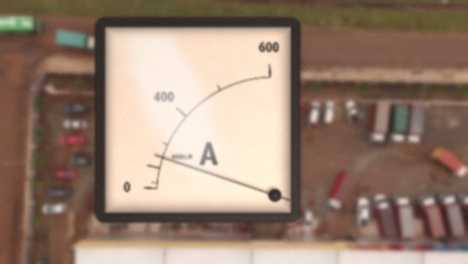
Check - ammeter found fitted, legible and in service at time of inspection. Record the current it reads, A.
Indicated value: 250 A
